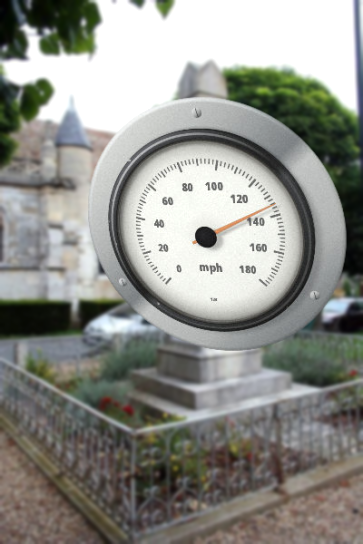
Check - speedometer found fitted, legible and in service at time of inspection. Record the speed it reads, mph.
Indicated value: 134 mph
